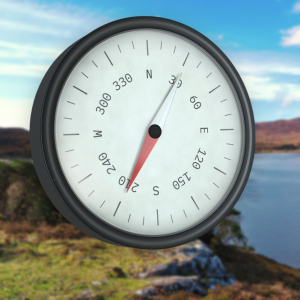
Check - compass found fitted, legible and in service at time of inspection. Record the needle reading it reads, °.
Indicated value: 210 °
